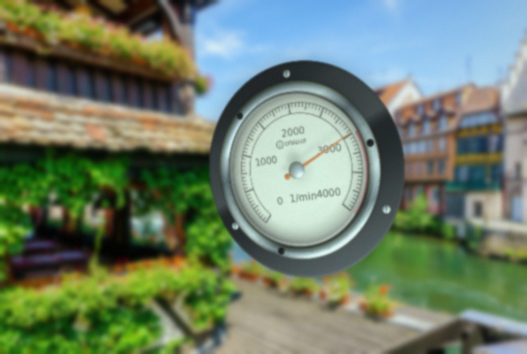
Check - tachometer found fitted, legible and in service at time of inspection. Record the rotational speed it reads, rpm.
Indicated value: 3000 rpm
